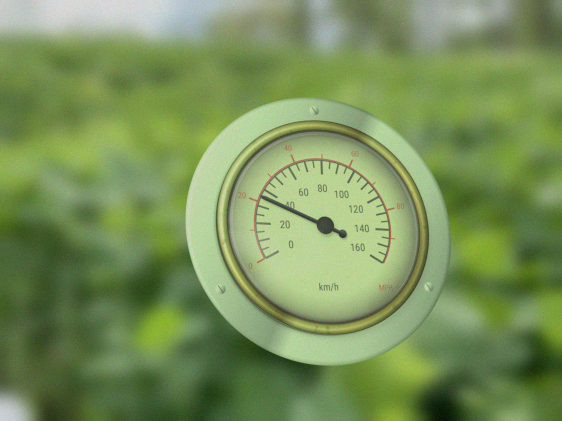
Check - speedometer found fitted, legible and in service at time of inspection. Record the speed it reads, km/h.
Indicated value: 35 km/h
